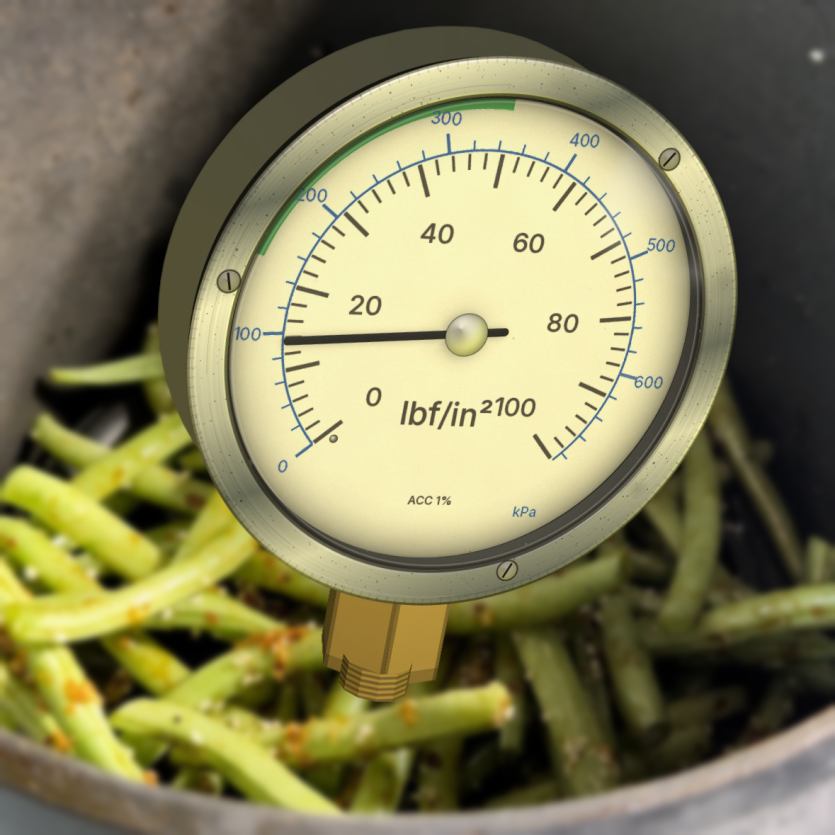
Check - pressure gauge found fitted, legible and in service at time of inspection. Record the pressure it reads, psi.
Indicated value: 14 psi
